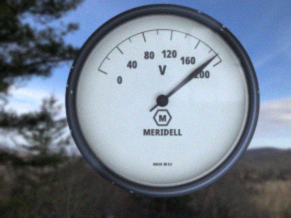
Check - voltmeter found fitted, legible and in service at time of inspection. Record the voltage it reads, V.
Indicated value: 190 V
